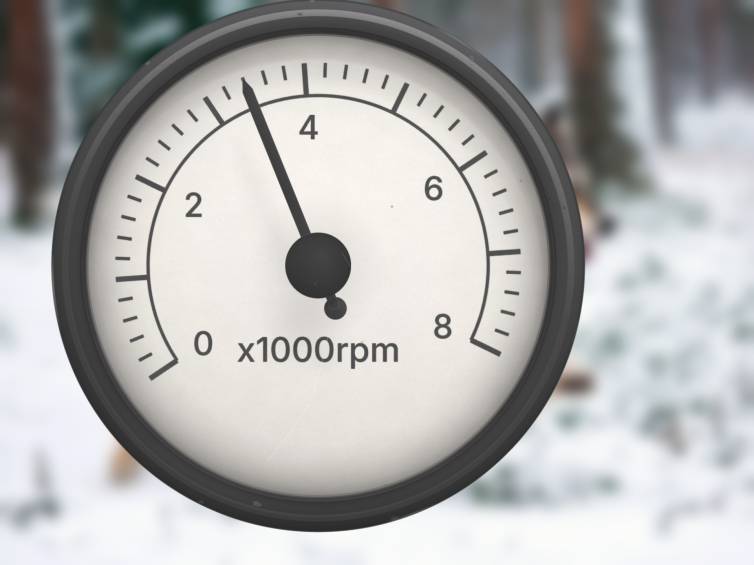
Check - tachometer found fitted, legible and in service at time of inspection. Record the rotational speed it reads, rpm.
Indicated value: 3400 rpm
